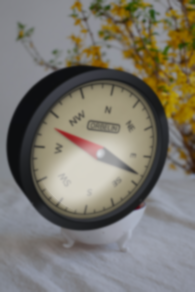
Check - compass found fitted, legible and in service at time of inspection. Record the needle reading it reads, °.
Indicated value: 290 °
